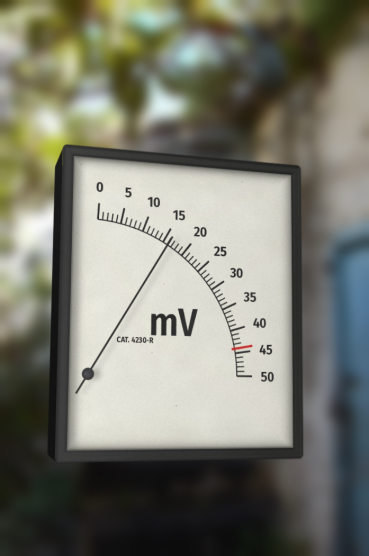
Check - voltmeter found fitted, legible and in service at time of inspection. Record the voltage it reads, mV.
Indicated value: 16 mV
